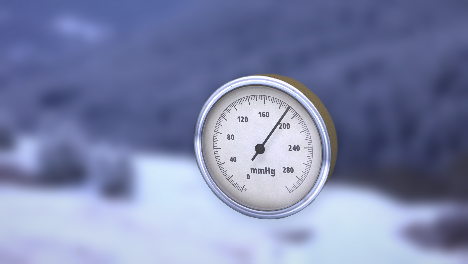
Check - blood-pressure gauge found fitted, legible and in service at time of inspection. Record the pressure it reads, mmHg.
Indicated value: 190 mmHg
